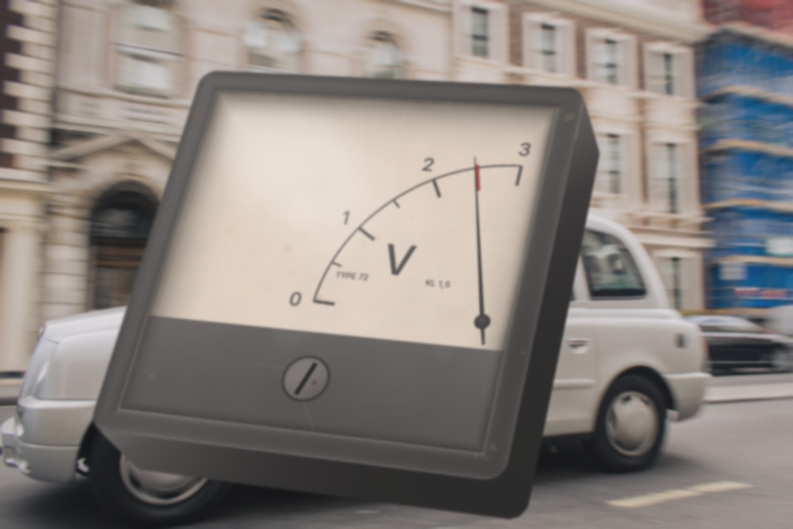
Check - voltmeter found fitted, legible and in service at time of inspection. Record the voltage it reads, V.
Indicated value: 2.5 V
